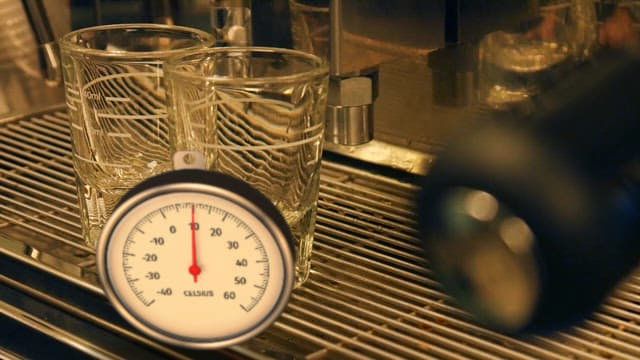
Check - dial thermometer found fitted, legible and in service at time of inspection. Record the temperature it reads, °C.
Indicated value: 10 °C
